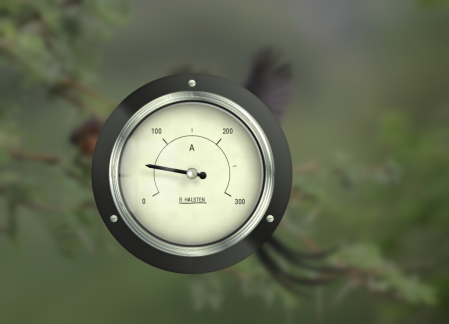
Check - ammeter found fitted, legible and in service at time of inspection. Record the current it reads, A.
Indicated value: 50 A
